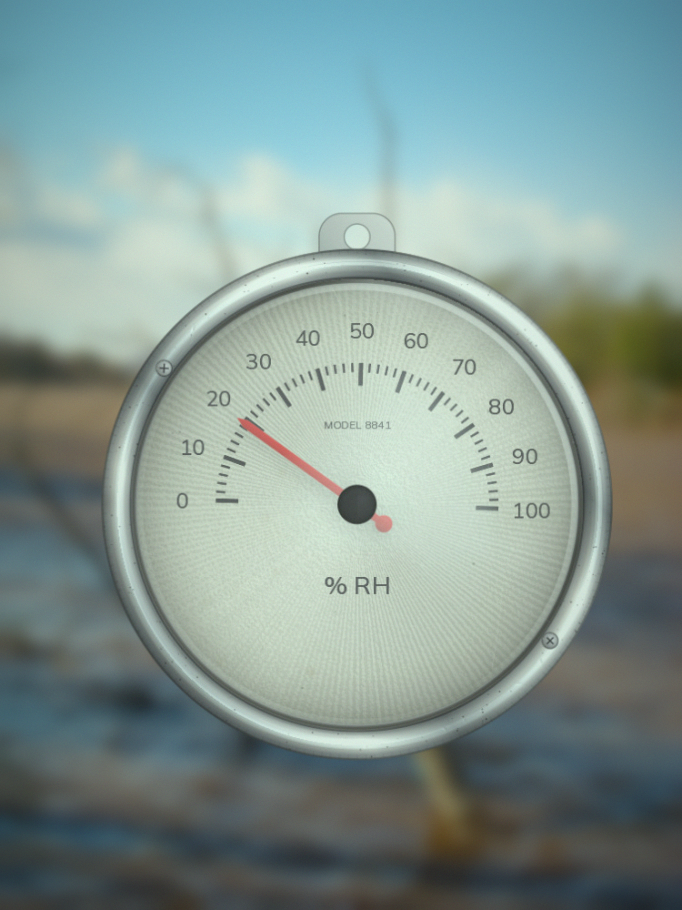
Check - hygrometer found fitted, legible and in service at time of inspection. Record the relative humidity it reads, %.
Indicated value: 19 %
